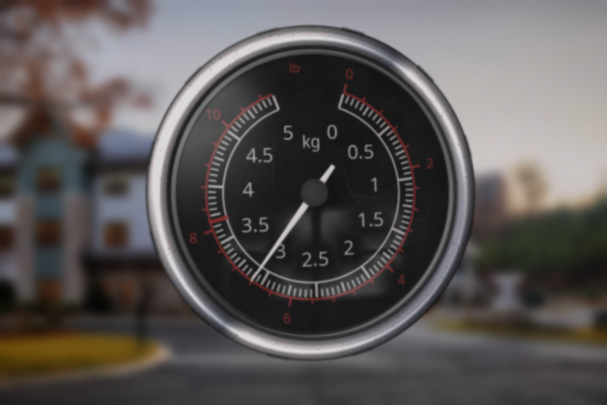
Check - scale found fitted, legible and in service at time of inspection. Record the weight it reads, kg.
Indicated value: 3.1 kg
